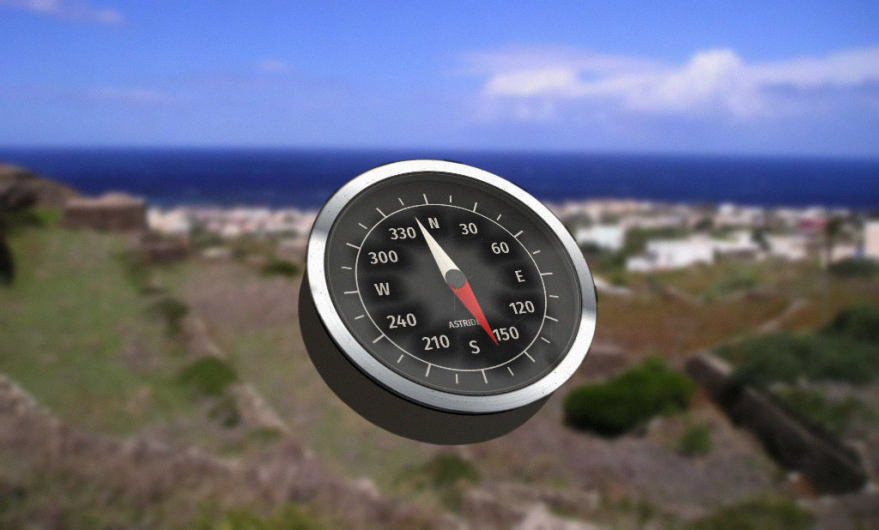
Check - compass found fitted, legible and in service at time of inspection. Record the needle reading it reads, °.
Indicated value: 165 °
